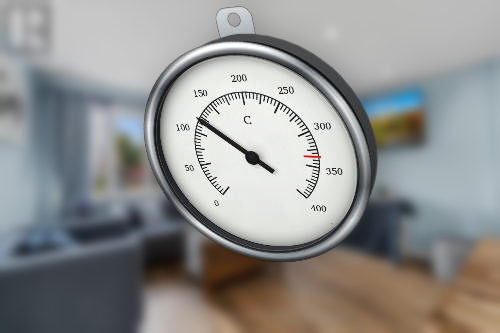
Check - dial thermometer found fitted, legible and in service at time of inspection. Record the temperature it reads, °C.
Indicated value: 125 °C
